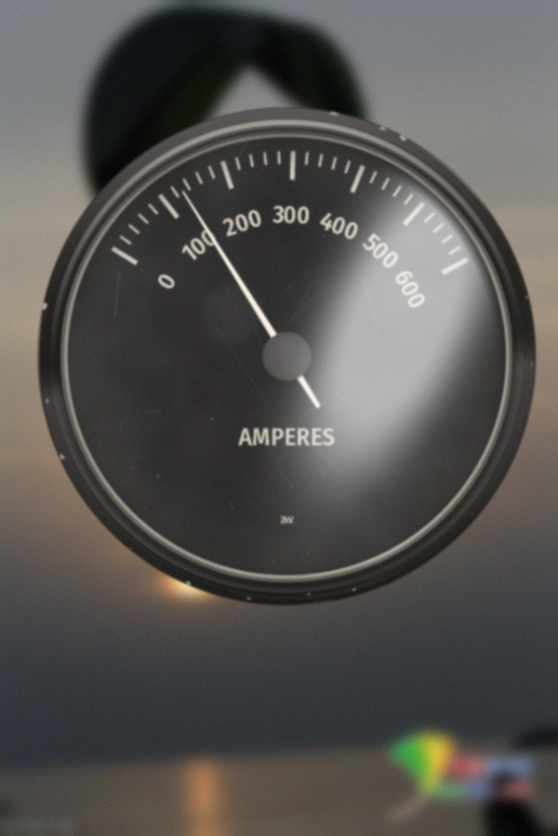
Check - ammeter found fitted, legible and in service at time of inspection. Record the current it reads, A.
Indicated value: 130 A
